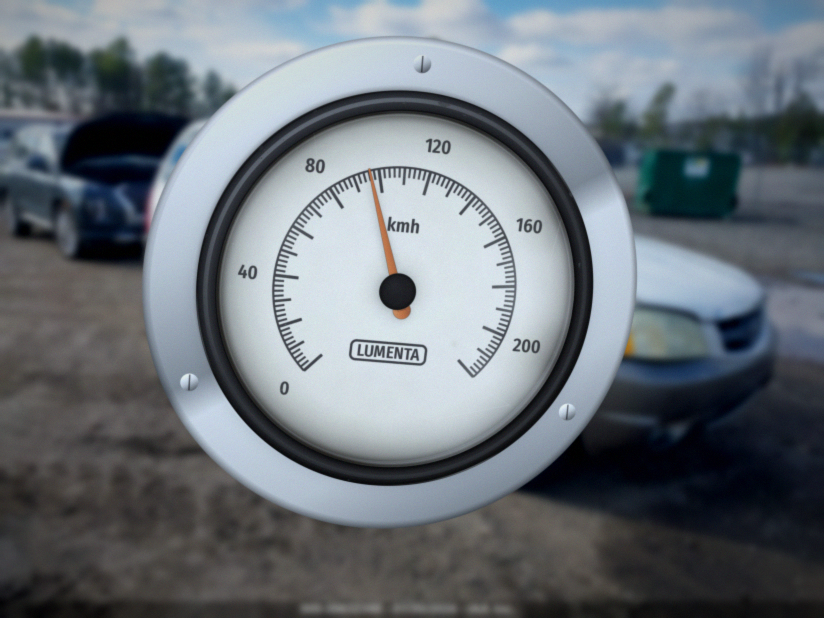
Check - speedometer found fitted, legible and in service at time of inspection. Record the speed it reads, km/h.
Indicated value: 96 km/h
